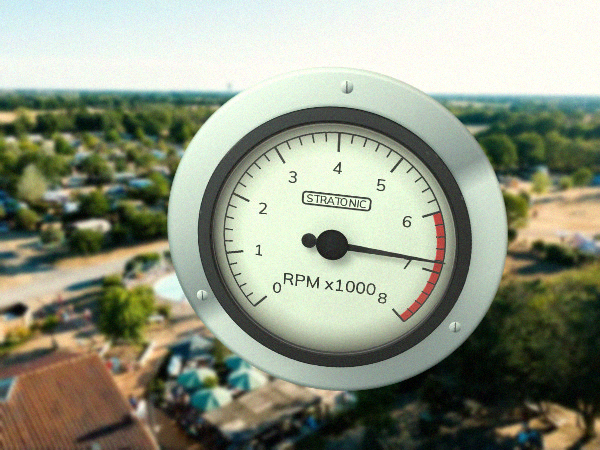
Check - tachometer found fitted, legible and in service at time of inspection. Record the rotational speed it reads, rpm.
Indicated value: 6800 rpm
